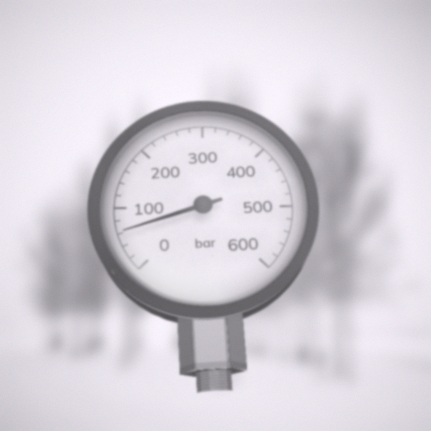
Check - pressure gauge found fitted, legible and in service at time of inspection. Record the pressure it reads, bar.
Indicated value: 60 bar
